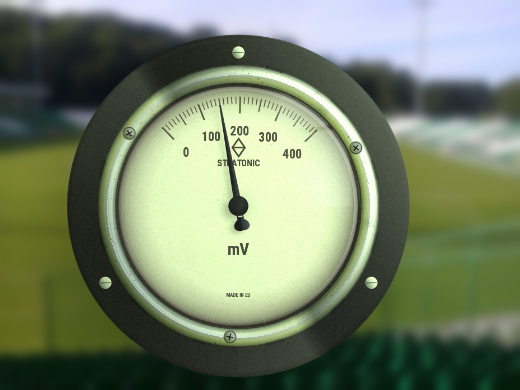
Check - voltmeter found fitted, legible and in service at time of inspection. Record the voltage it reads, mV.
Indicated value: 150 mV
